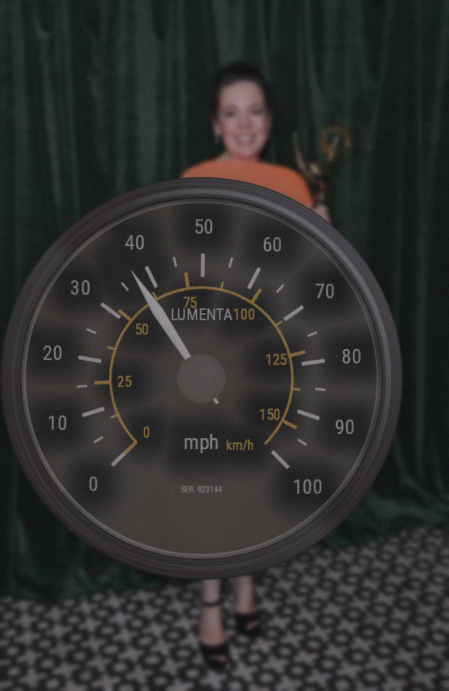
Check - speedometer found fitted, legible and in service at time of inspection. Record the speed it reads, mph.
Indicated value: 37.5 mph
